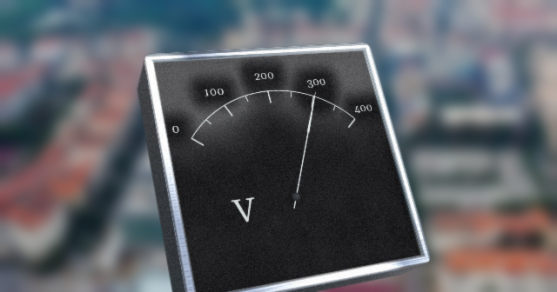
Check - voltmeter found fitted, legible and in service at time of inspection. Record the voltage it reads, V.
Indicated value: 300 V
